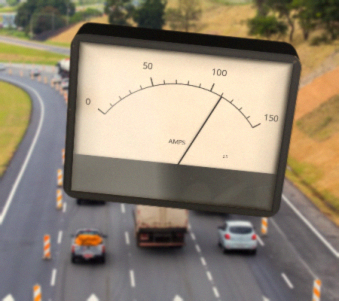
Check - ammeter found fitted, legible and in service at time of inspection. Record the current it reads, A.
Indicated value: 110 A
